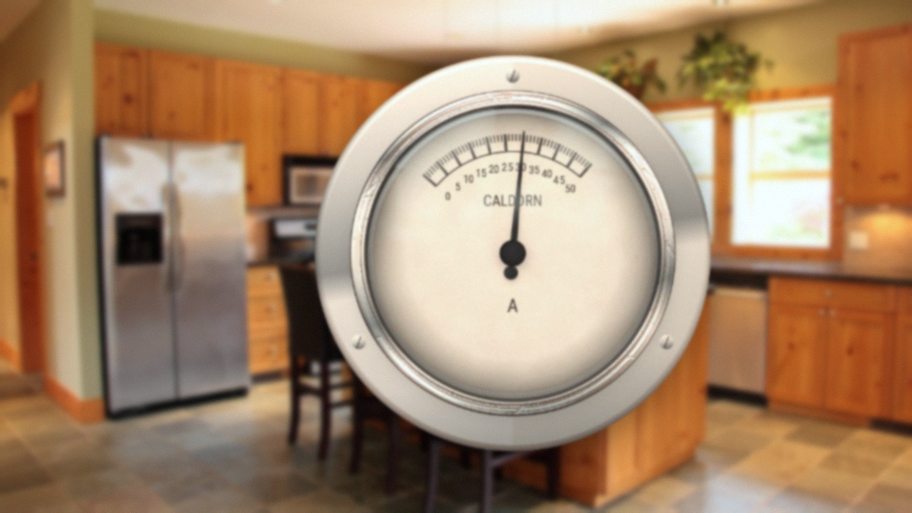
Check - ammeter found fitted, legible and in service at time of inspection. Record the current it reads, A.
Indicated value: 30 A
